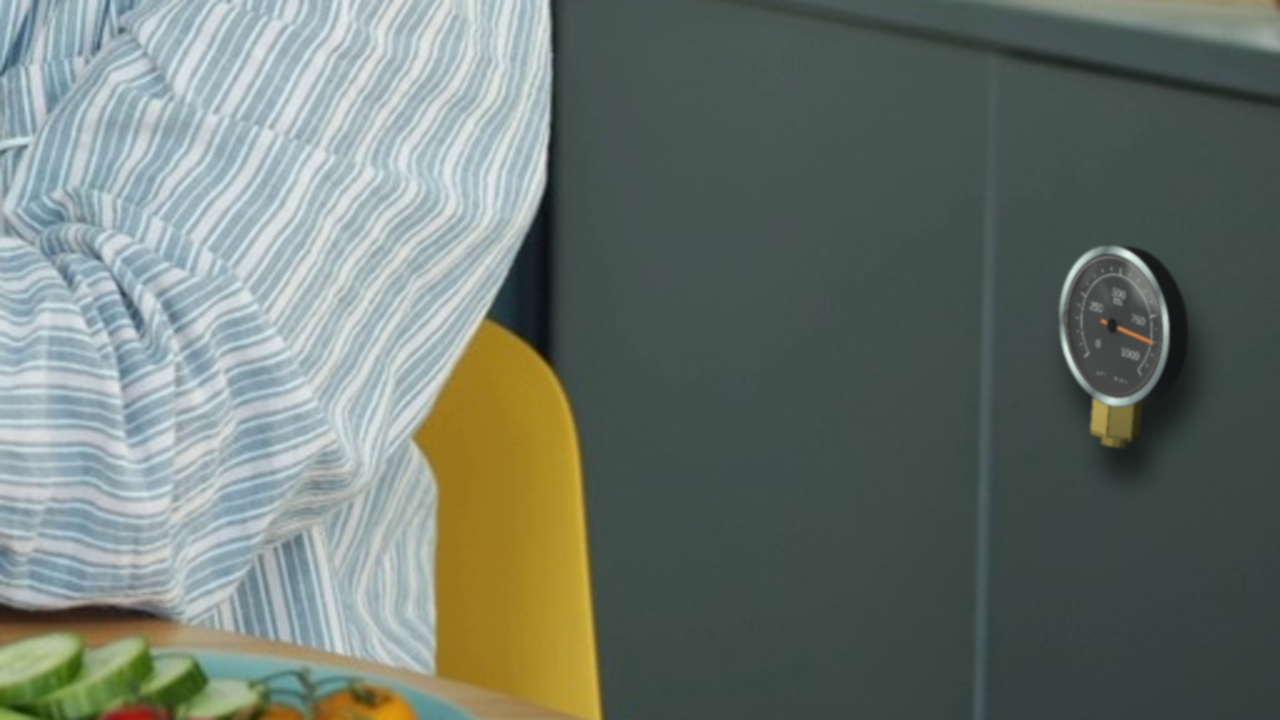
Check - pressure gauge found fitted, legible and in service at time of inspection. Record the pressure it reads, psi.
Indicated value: 850 psi
